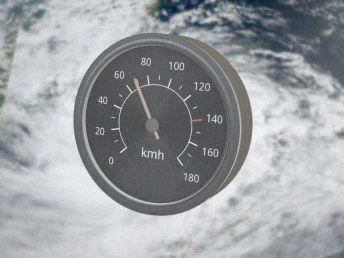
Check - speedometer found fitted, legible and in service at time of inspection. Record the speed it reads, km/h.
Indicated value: 70 km/h
